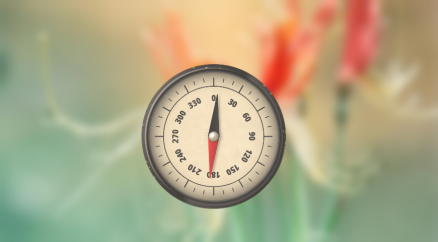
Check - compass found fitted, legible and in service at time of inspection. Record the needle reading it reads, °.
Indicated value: 185 °
